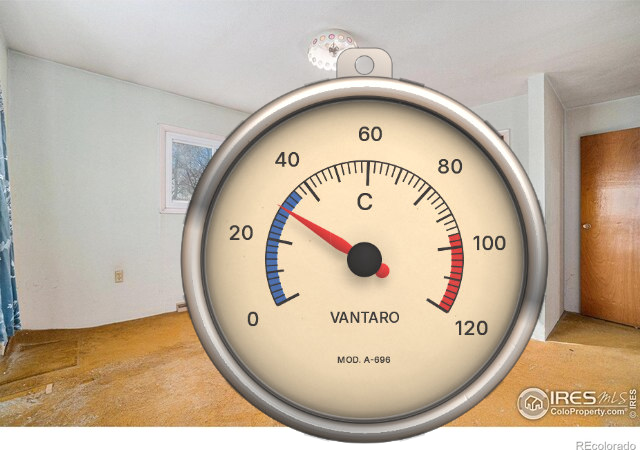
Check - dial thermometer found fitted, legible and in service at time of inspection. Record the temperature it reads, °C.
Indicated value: 30 °C
